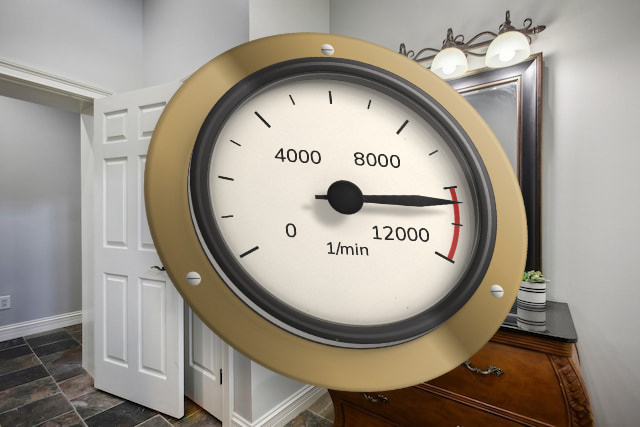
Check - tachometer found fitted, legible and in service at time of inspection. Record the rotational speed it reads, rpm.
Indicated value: 10500 rpm
